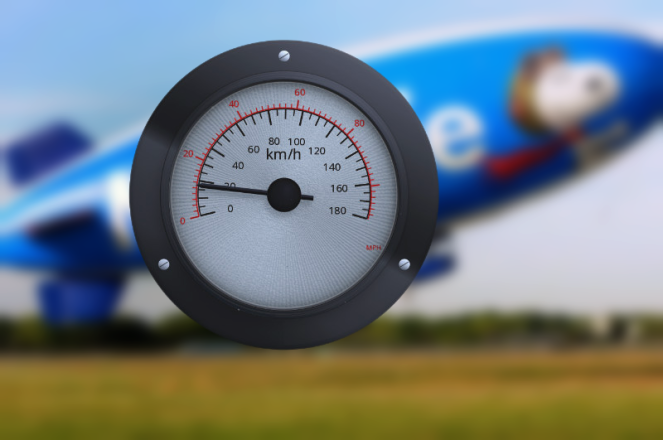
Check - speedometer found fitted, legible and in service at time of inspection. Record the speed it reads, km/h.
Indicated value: 17.5 km/h
